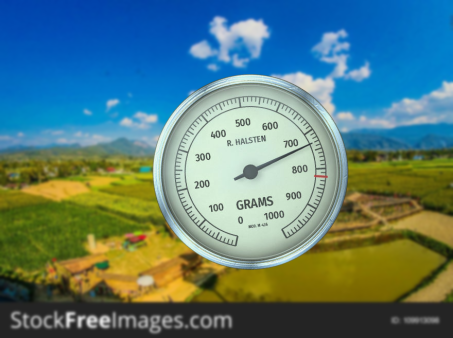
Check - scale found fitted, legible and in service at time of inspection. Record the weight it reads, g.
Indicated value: 730 g
